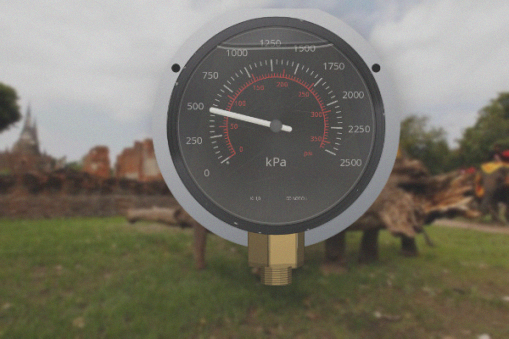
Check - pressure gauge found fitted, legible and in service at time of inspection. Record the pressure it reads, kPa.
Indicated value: 500 kPa
